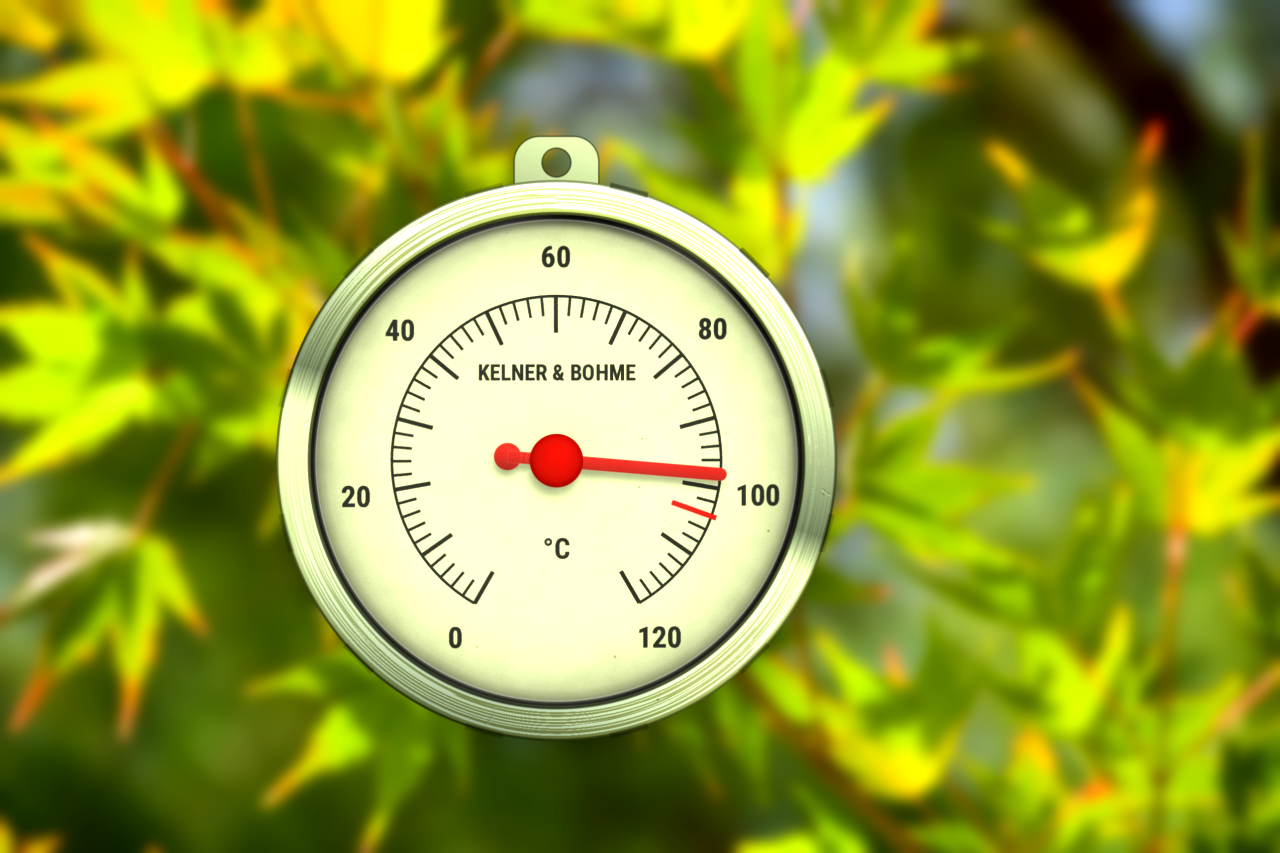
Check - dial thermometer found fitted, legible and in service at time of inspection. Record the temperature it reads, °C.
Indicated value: 98 °C
